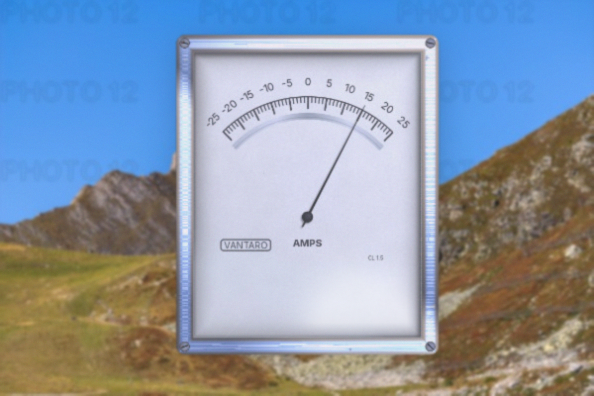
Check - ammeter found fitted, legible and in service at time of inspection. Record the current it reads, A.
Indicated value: 15 A
